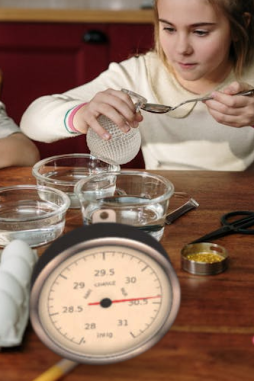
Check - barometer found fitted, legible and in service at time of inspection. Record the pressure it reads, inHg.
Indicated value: 30.4 inHg
